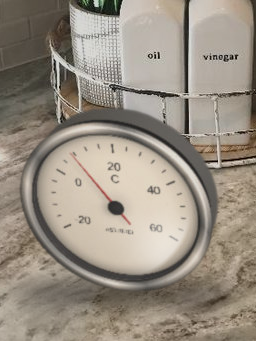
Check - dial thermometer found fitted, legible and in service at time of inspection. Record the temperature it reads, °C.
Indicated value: 8 °C
